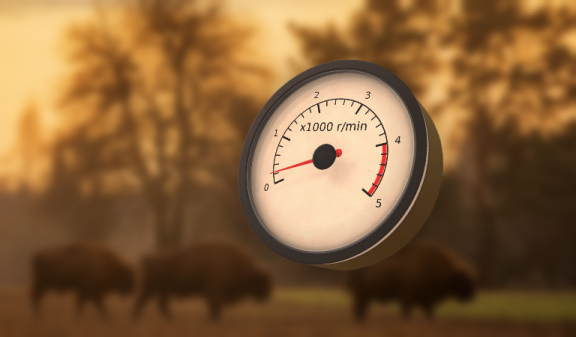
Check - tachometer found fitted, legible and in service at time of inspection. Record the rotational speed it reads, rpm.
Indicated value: 200 rpm
